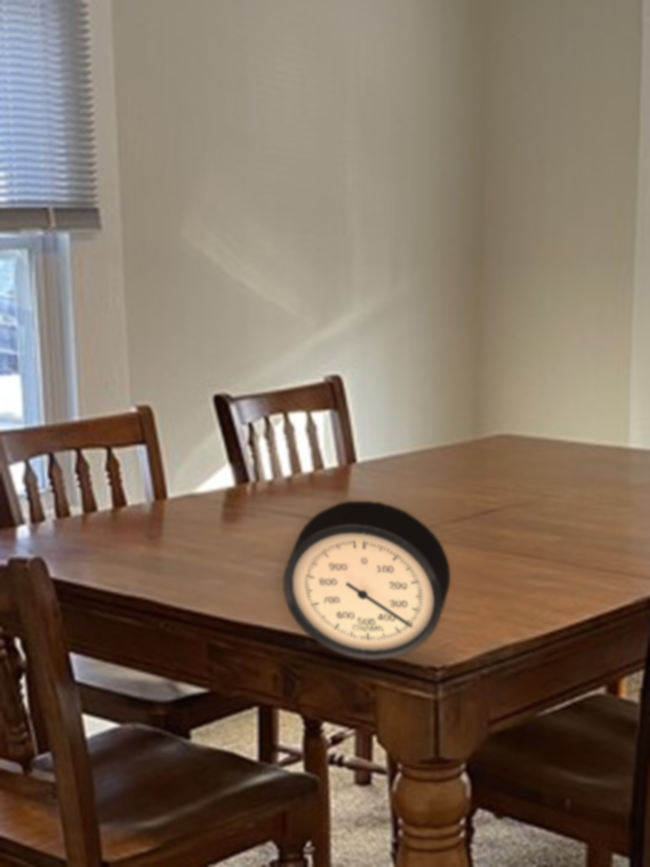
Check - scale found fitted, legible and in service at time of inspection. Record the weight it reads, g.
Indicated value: 350 g
